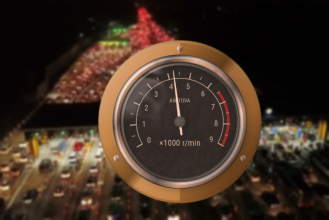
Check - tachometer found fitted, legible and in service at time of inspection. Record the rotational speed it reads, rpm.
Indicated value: 4250 rpm
